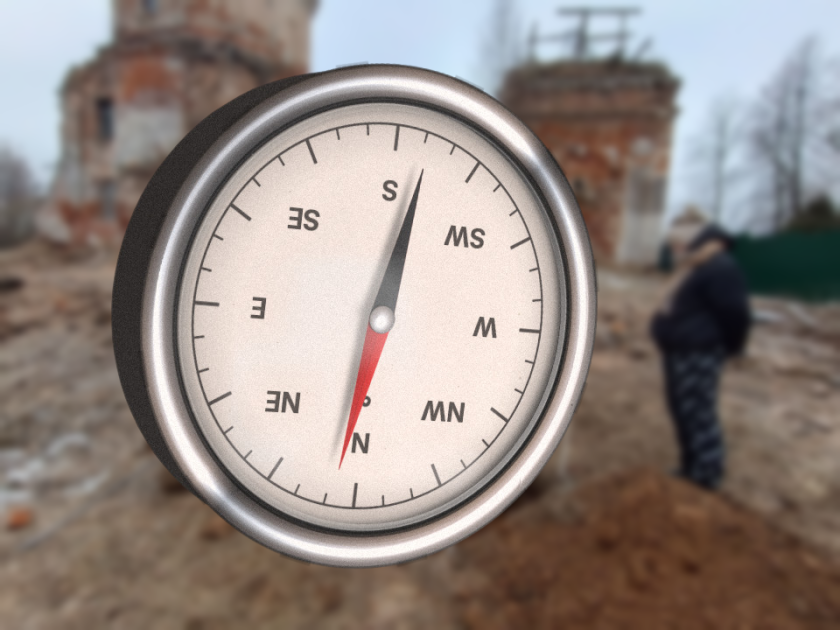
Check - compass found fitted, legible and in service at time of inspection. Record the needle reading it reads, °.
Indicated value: 10 °
